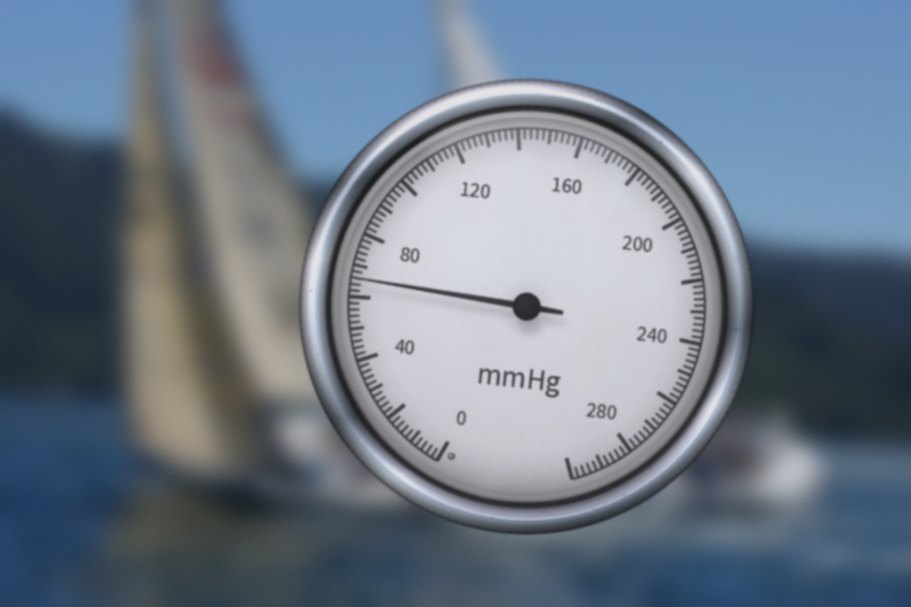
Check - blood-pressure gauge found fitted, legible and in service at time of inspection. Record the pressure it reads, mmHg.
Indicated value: 66 mmHg
